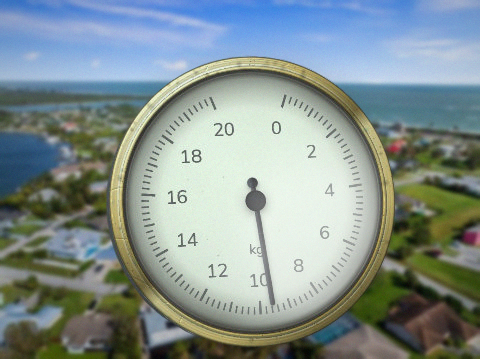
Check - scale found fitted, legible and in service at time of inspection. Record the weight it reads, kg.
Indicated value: 9.6 kg
